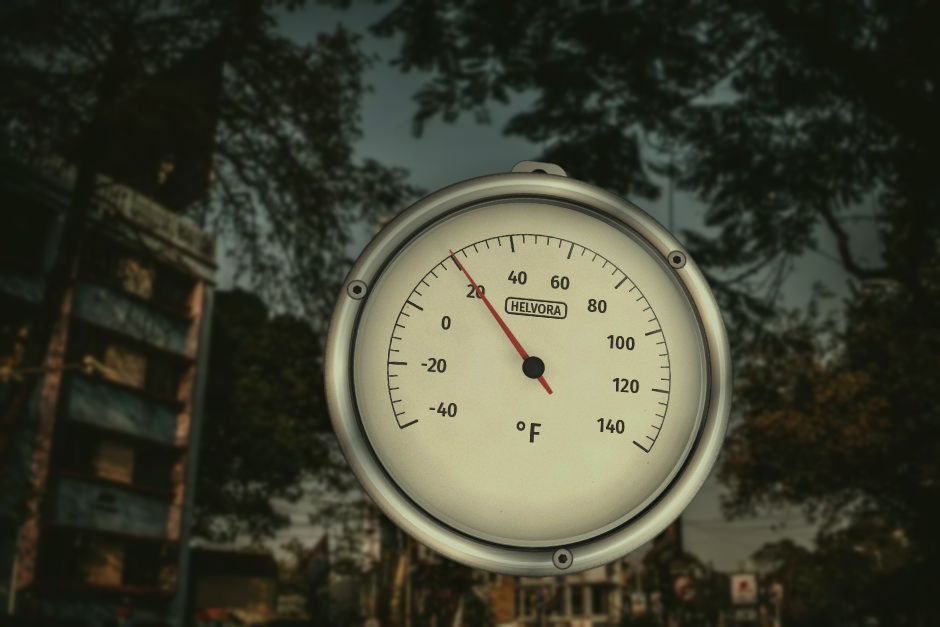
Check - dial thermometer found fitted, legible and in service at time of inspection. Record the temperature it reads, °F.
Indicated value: 20 °F
